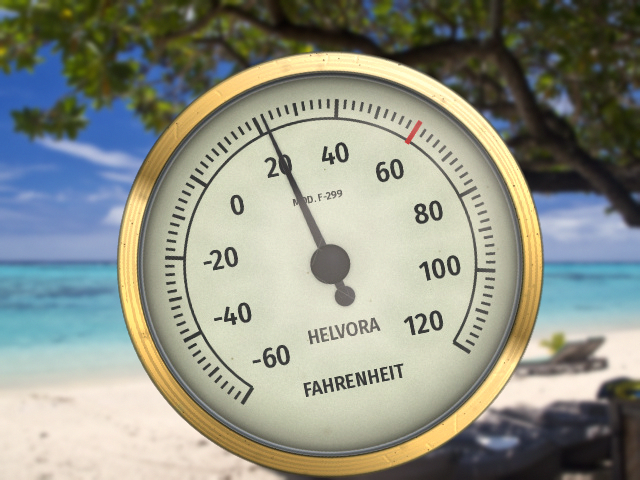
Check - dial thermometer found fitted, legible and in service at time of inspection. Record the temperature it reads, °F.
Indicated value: 22 °F
